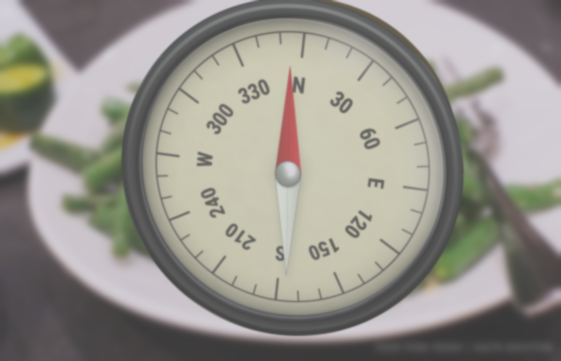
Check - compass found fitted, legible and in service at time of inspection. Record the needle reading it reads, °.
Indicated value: 355 °
